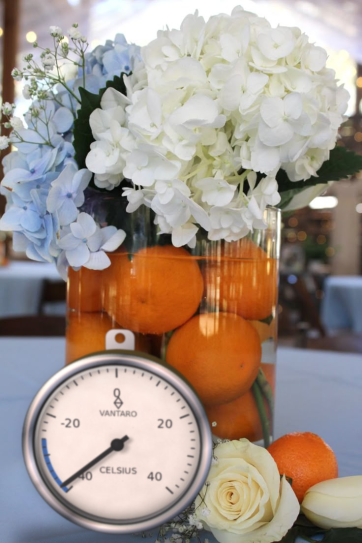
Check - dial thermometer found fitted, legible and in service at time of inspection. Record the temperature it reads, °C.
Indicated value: -38 °C
